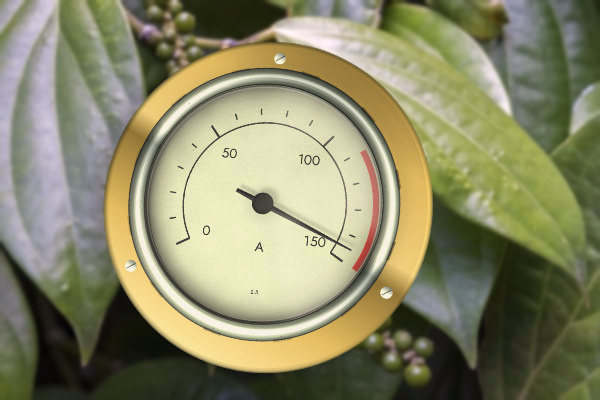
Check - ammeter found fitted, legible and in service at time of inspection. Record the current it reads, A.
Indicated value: 145 A
